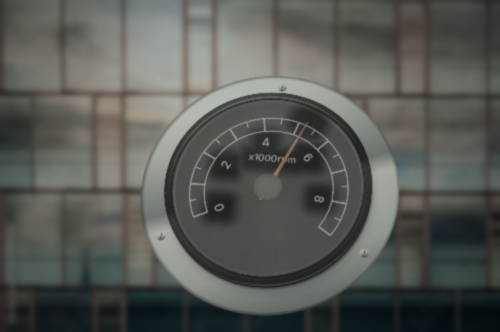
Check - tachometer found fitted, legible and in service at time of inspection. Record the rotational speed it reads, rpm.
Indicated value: 5250 rpm
